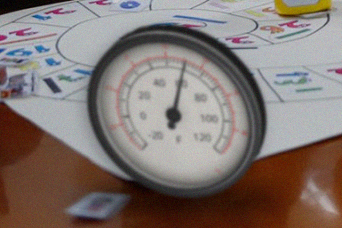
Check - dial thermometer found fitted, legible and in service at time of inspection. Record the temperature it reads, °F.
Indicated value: 60 °F
